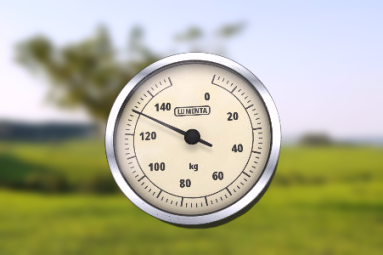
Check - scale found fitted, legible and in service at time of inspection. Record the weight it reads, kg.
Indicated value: 130 kg
